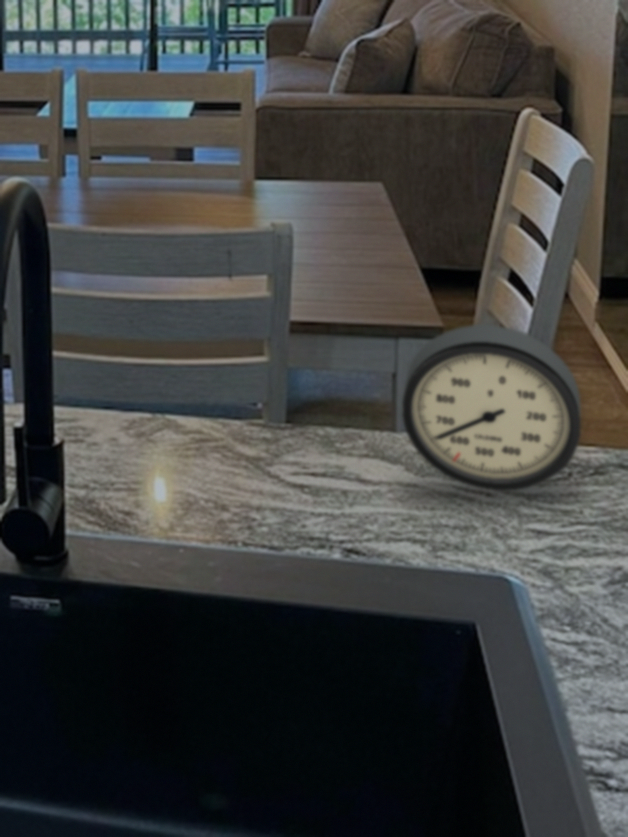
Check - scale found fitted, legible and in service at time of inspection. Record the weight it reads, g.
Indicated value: 650 g
